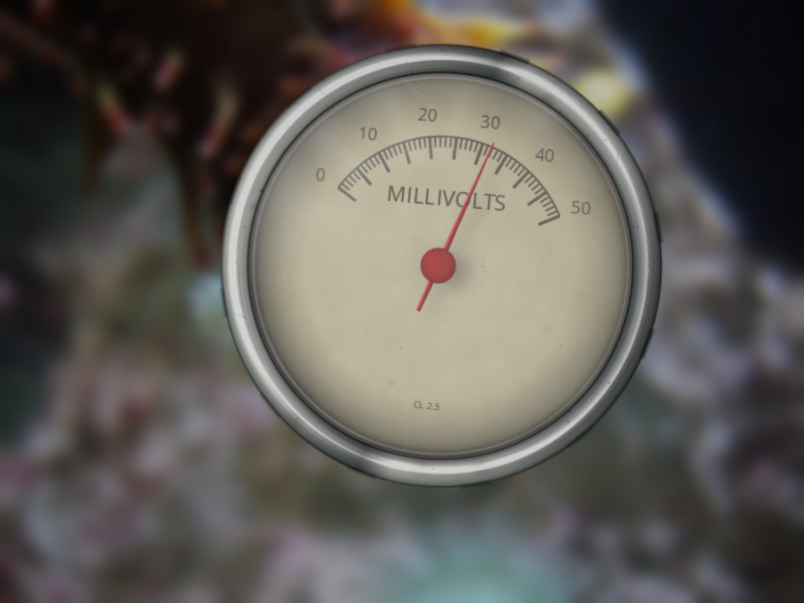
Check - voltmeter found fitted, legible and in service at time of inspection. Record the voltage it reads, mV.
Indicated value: 32 mV
